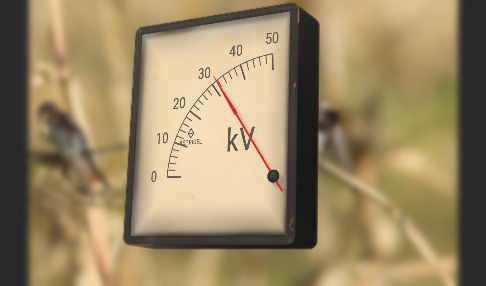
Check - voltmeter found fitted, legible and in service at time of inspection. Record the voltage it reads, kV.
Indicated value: 32 kV
